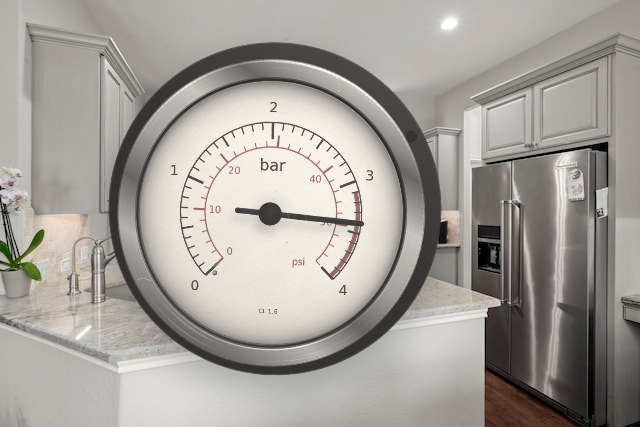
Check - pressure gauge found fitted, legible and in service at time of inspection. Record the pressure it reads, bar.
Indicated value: 3.4 bar
